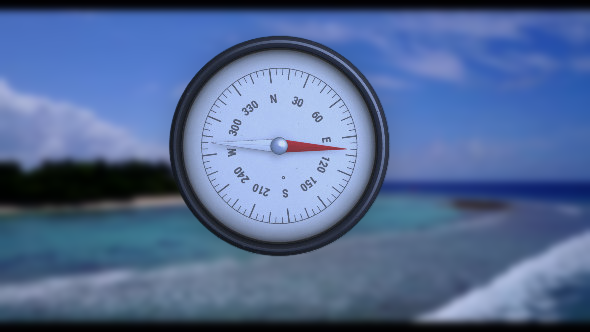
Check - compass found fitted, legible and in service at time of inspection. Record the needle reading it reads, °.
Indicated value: 100 °
